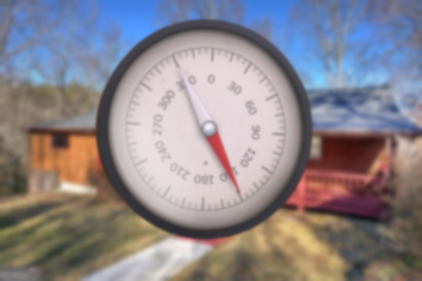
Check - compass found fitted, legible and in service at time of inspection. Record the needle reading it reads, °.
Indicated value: 150 °
